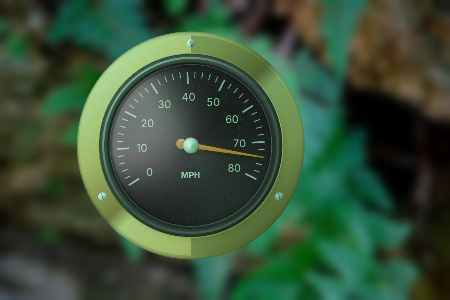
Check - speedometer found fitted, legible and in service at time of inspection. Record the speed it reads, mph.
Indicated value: 74 mph
